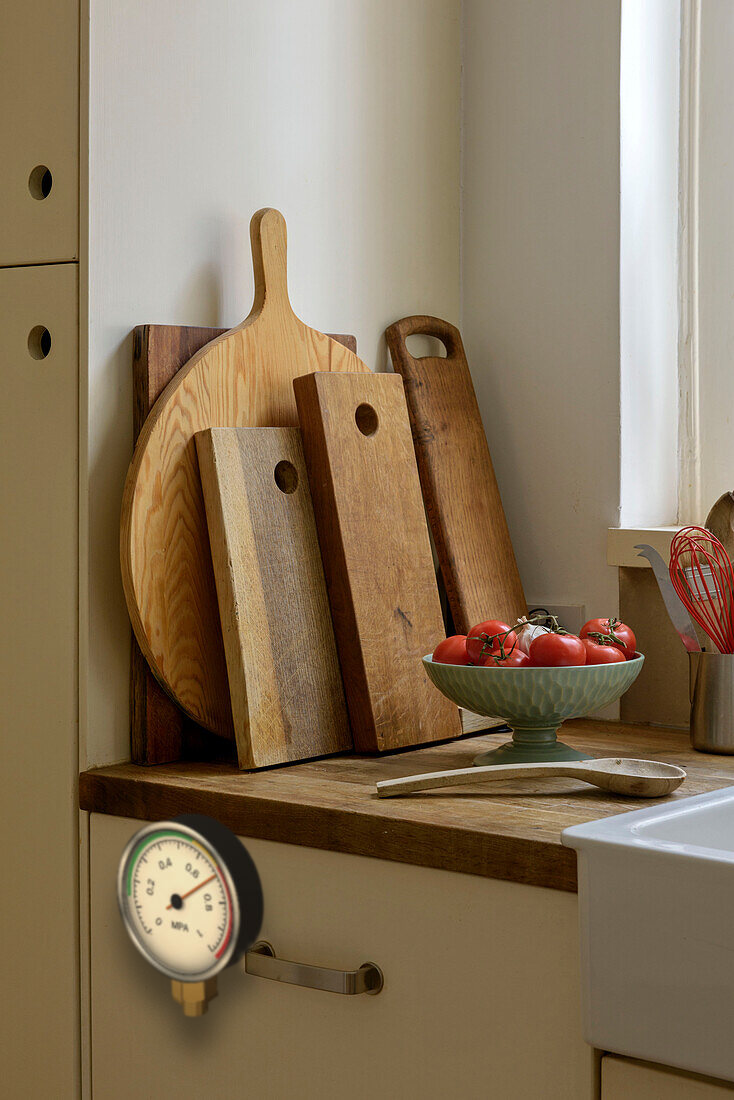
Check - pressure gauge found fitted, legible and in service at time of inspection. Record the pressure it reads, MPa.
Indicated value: 0.7 MPa
